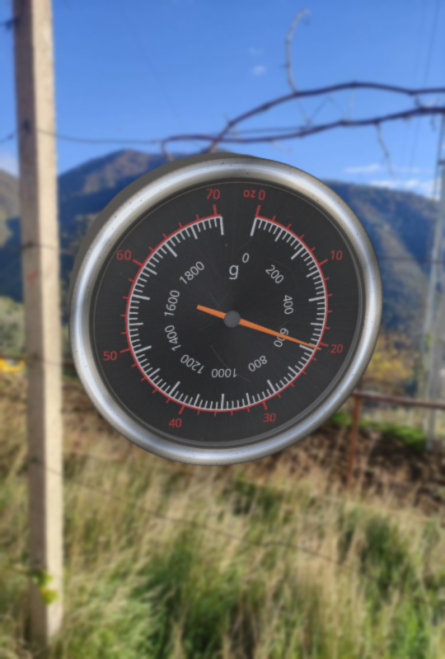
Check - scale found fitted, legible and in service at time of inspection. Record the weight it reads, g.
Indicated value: 580 g
